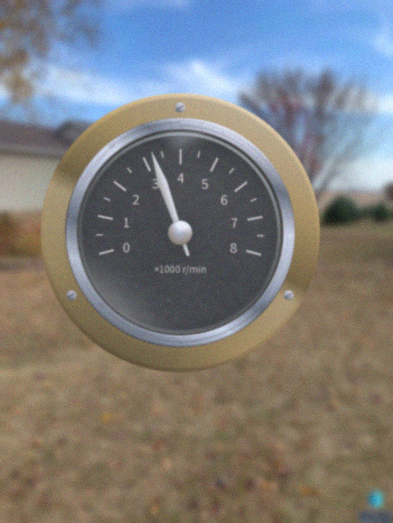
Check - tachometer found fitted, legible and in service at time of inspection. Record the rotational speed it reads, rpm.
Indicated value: 3250 rpm
